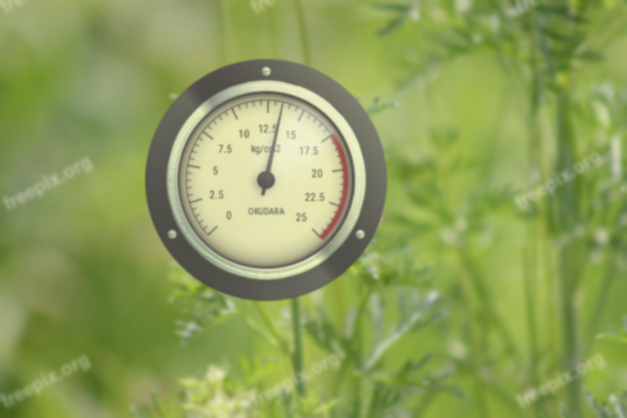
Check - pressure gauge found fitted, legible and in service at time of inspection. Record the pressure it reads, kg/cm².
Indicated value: 13.5 kg/cm²
